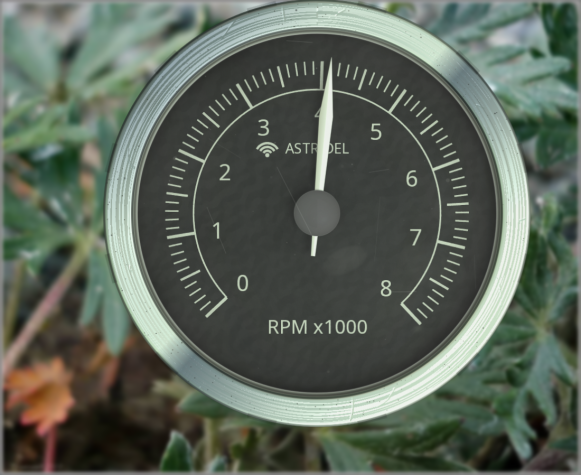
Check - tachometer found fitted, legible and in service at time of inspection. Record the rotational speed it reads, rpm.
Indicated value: 4100 rpm
